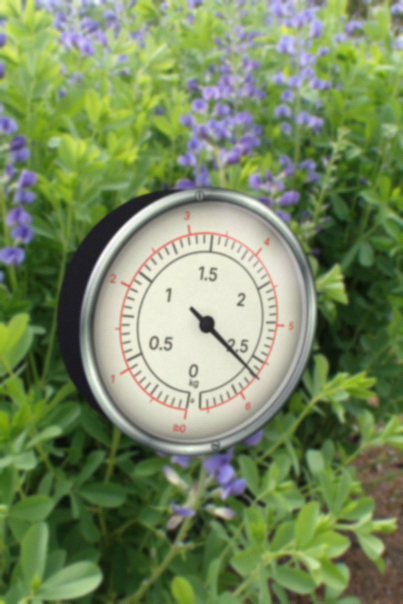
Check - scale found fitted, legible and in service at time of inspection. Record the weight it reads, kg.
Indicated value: 2.6 kg
